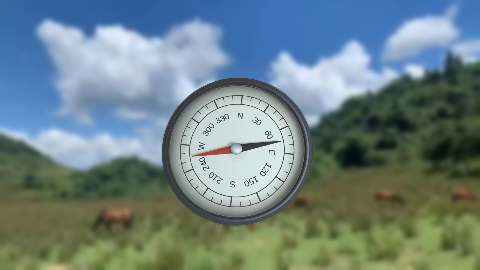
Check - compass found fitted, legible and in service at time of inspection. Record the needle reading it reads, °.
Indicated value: 255 °
